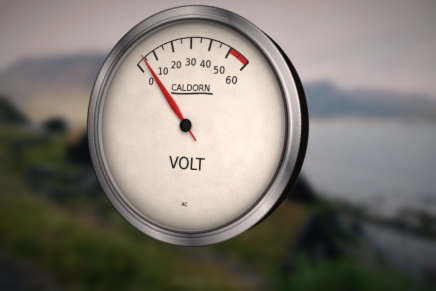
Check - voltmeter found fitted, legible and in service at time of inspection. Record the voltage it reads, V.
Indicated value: 5 V
